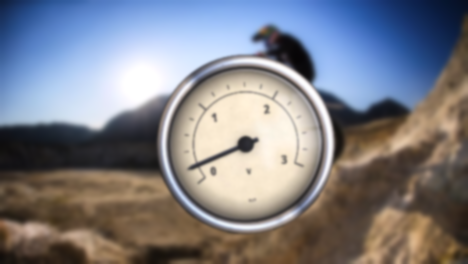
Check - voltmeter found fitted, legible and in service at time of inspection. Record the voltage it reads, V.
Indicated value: 0.2 V
